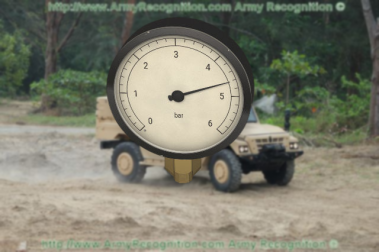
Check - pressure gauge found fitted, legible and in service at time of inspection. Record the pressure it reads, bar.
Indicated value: 4.6 bar
